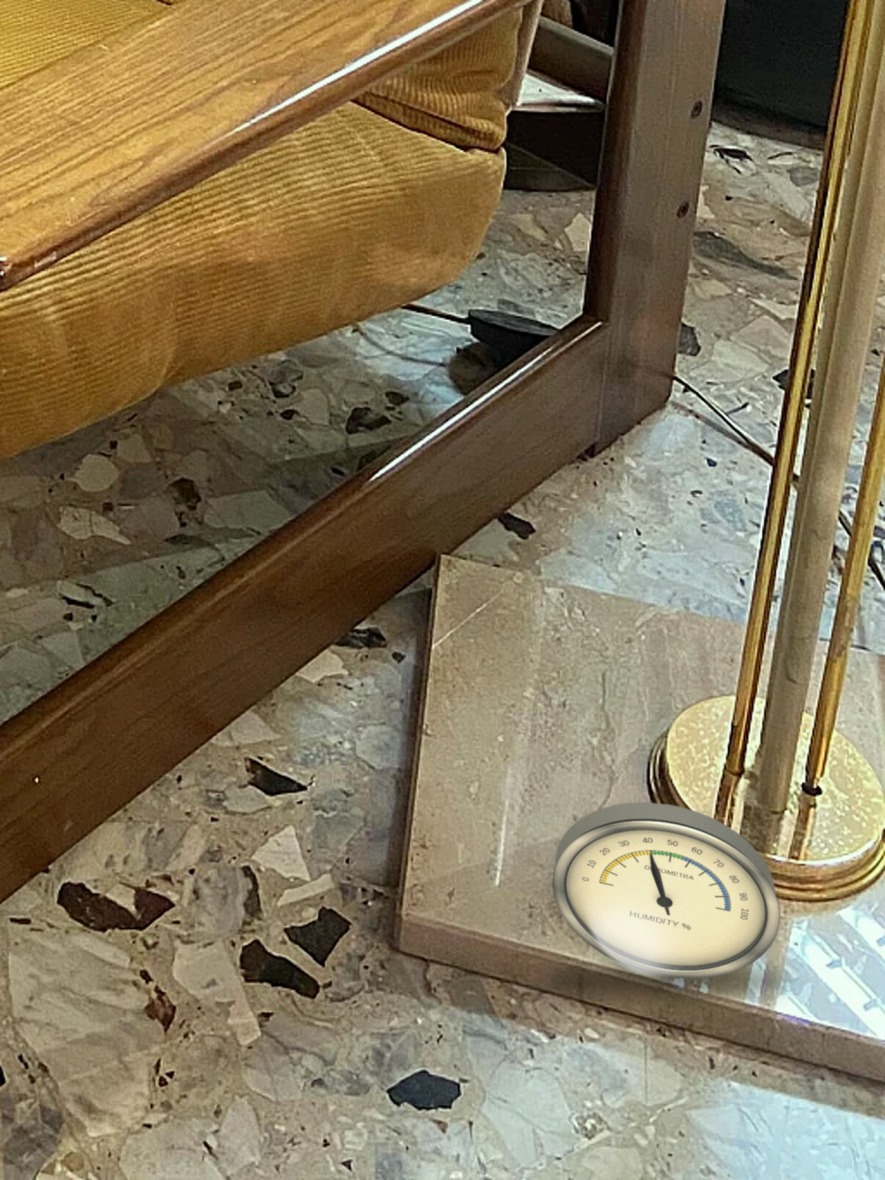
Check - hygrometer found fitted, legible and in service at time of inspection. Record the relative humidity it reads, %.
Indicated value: 40 %
